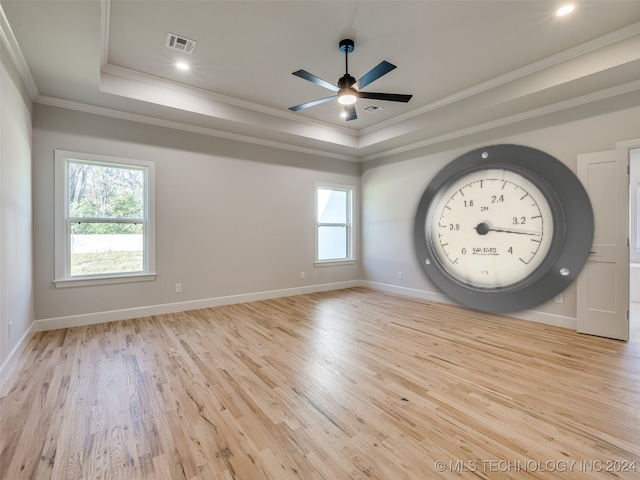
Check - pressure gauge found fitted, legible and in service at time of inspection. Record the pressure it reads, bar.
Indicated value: 3.5 bar
